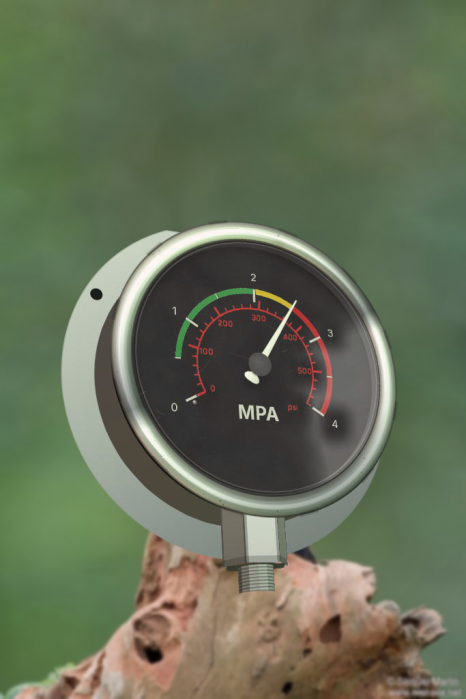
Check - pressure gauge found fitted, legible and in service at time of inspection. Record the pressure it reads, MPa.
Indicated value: 2.5 MPa
